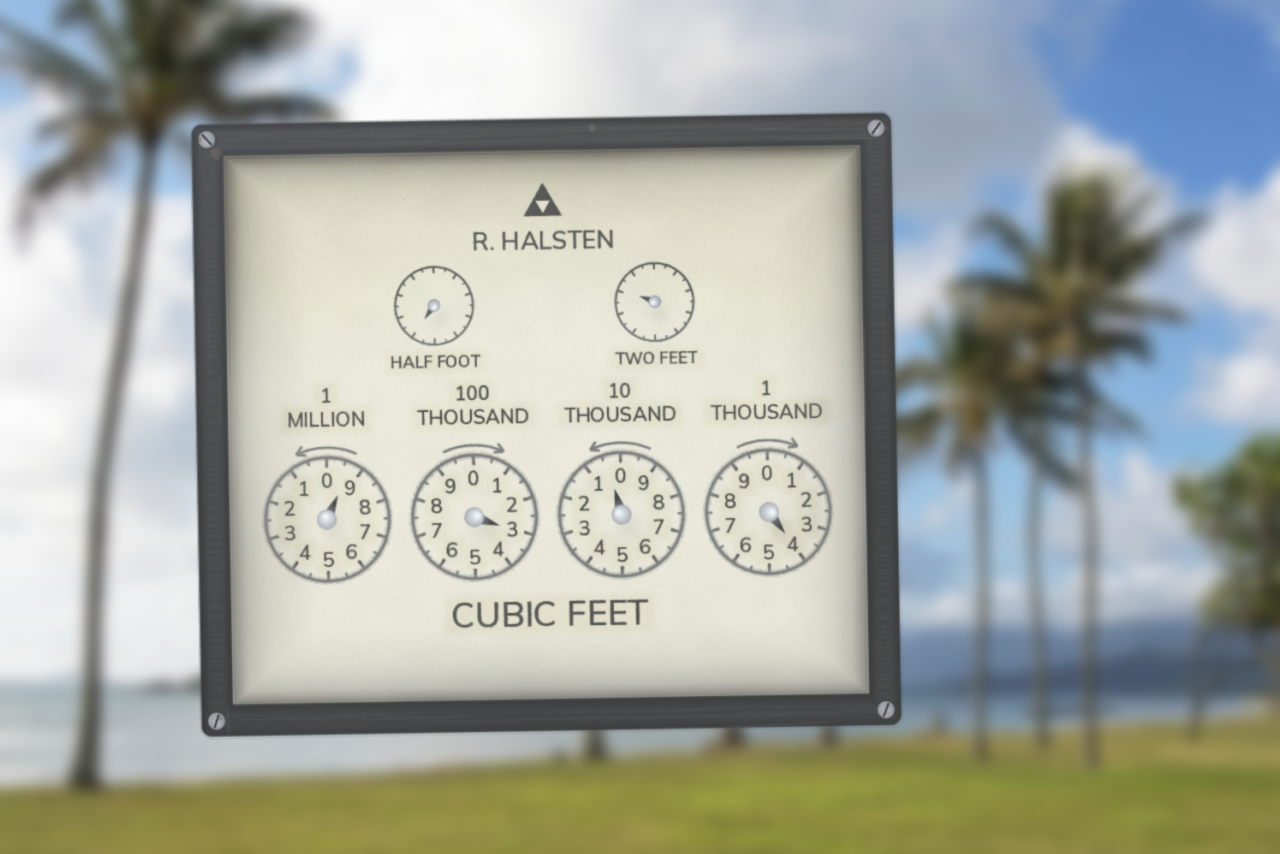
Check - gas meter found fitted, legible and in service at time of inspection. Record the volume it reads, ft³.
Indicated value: 930400 ft³
